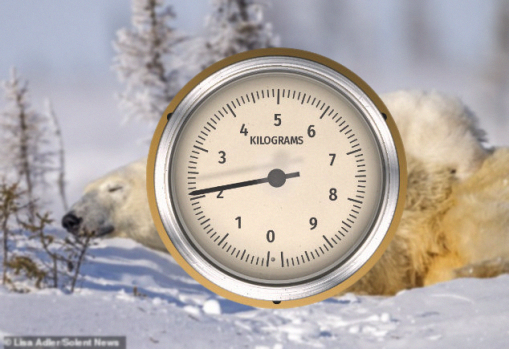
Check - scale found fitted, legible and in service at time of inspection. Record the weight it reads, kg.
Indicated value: 2.1 kg
